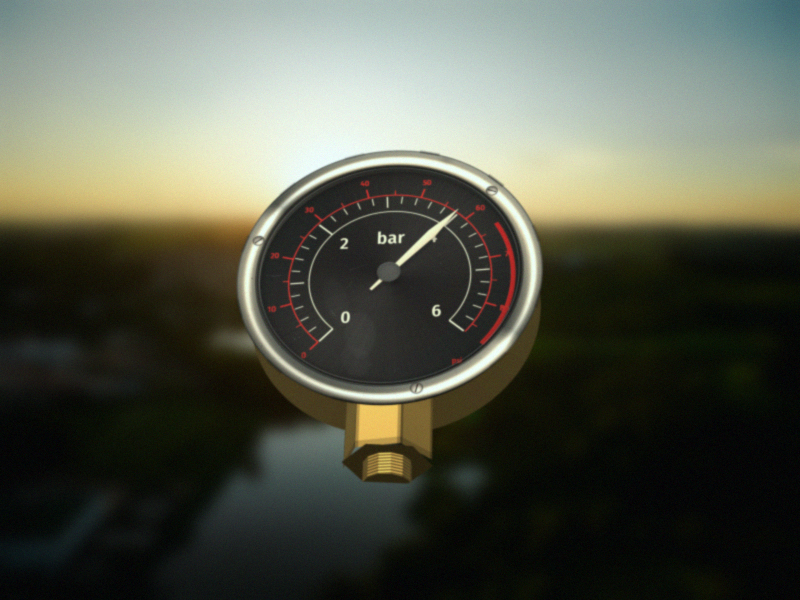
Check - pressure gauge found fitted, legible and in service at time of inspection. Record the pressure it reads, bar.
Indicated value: 4 bar
